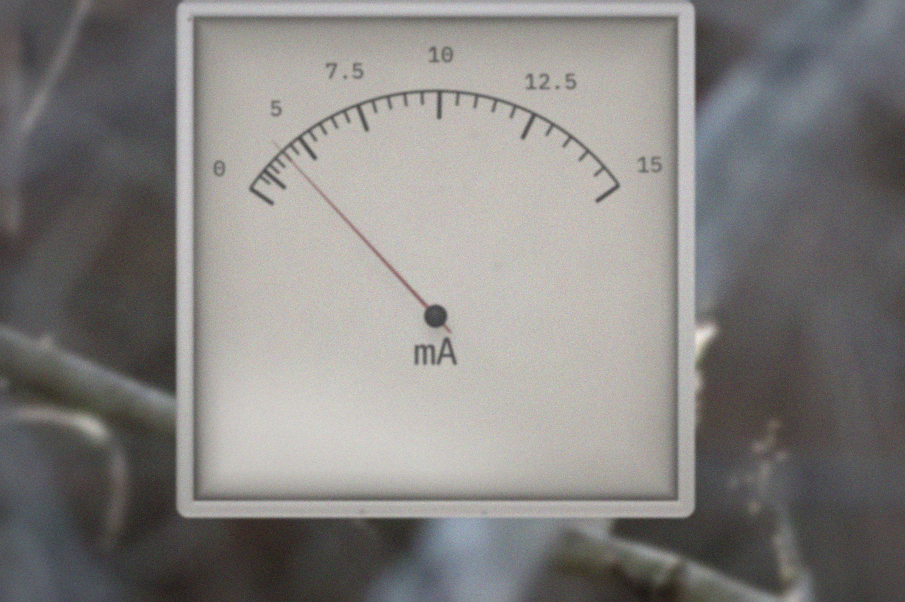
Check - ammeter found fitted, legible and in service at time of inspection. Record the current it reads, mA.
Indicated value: 4 mA
